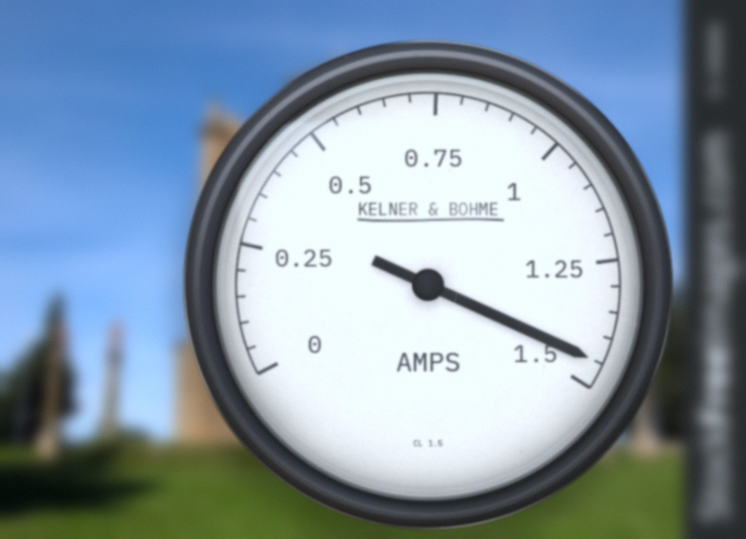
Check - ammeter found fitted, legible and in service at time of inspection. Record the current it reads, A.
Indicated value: 1.45 A
